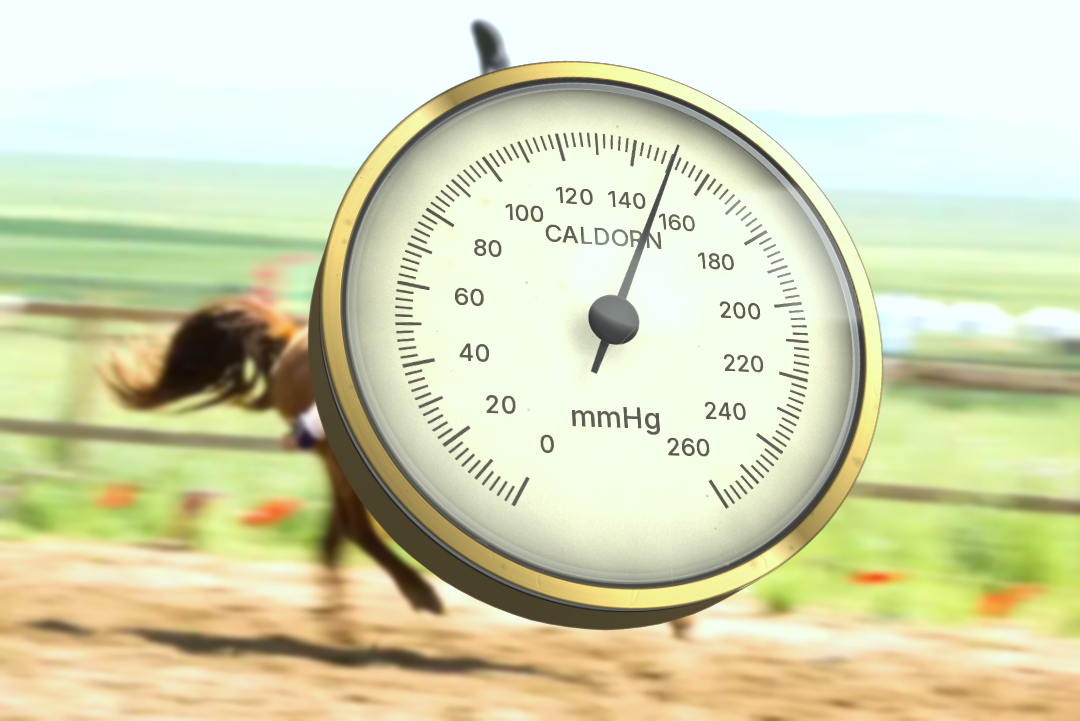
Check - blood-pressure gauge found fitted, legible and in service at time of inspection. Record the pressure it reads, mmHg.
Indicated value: 150 mmHg
